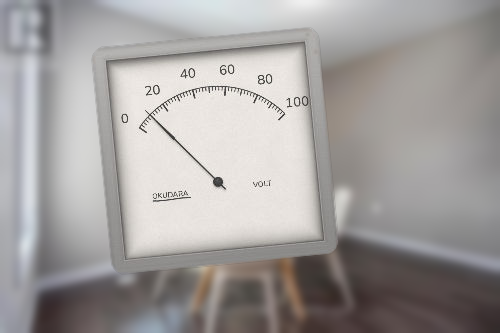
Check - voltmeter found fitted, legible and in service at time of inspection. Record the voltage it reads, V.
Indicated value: 10 V
